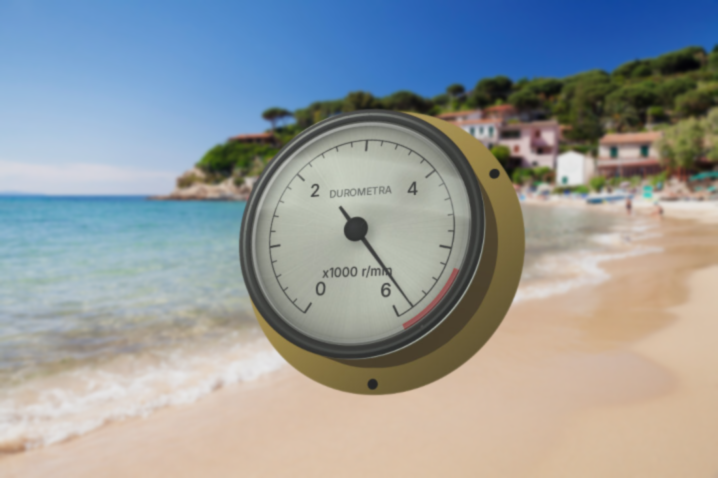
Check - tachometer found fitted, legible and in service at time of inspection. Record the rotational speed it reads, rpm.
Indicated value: 5800 rpm
